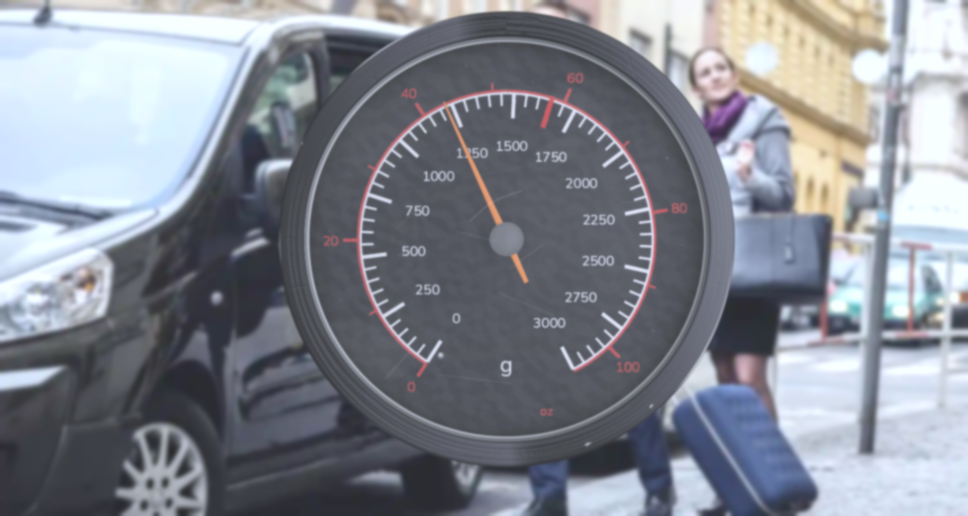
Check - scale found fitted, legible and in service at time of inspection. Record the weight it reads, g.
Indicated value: 1225 g
